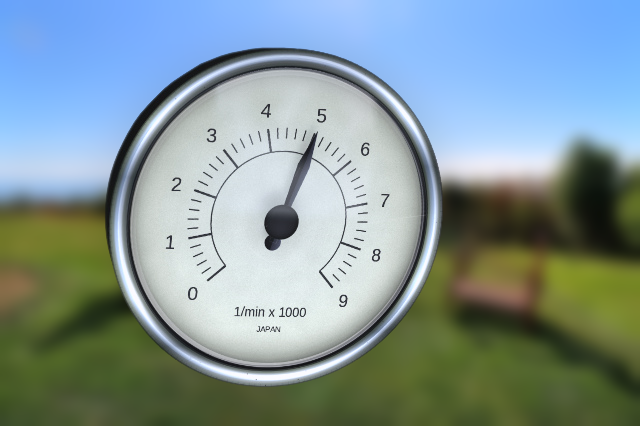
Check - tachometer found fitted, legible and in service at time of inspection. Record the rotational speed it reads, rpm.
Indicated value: 5000 rpm
